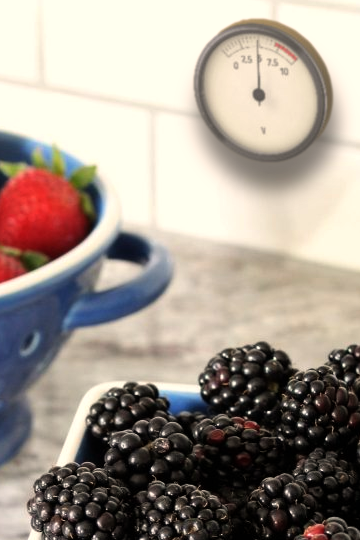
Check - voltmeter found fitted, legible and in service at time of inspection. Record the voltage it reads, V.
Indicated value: 5 V
